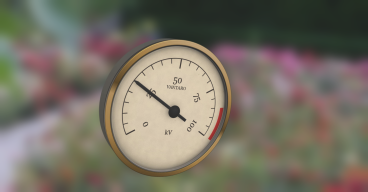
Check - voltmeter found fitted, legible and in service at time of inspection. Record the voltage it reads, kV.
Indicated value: 25 kV
